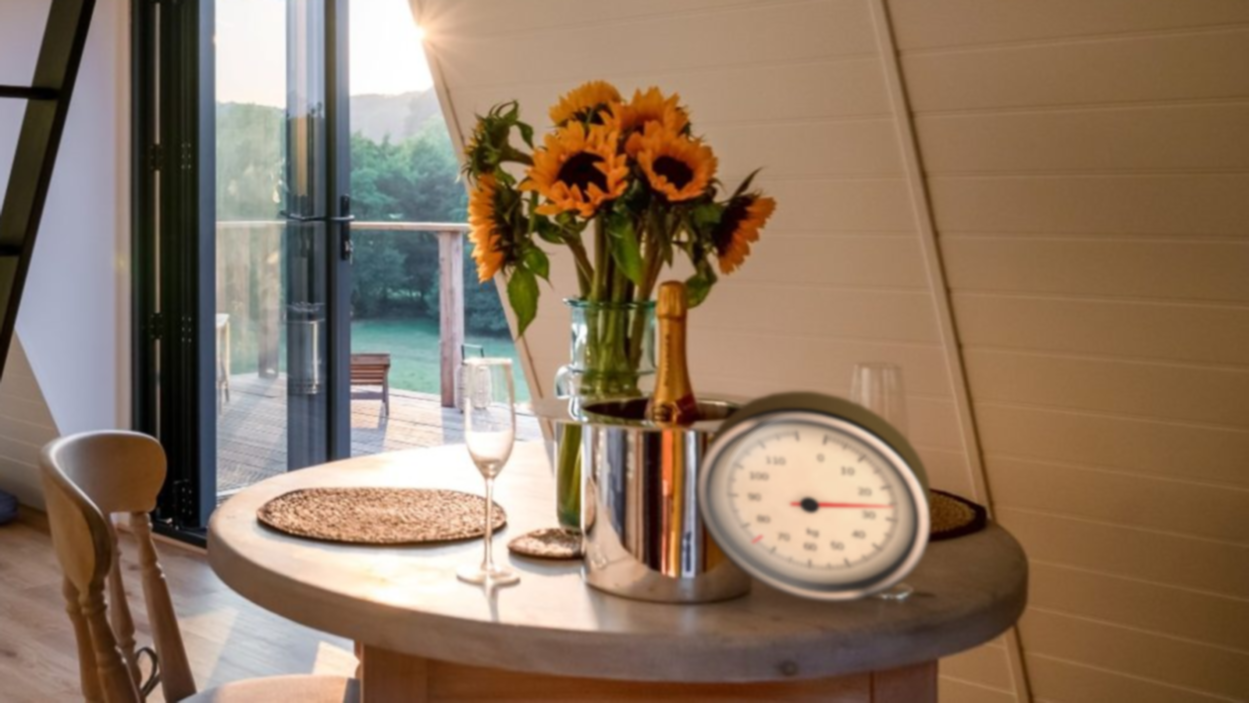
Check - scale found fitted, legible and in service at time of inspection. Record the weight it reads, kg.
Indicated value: 25 kg
